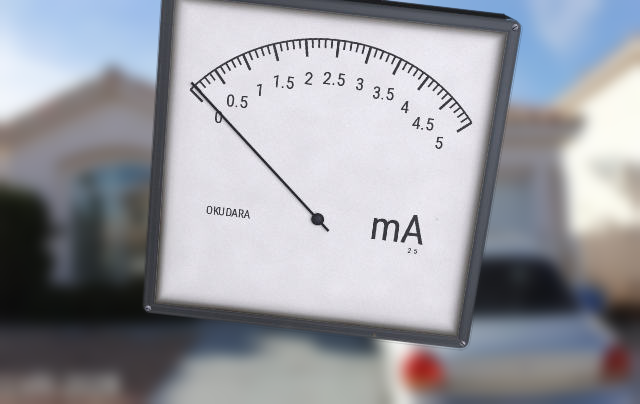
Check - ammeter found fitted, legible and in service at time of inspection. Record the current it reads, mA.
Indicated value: 0.1 mA
